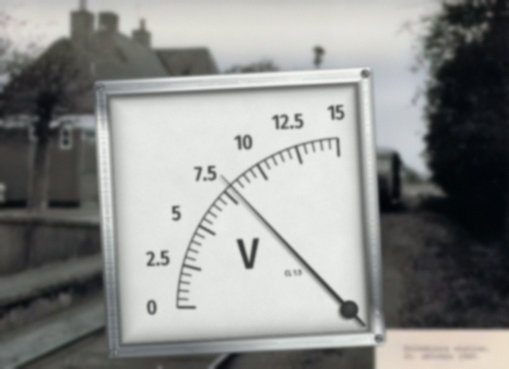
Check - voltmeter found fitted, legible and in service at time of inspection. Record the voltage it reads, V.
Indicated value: 8 V
